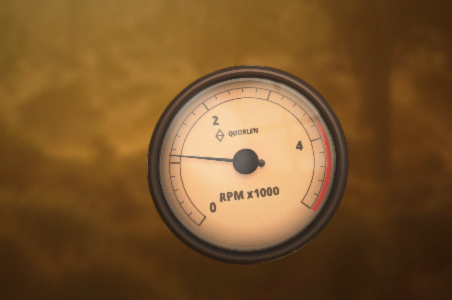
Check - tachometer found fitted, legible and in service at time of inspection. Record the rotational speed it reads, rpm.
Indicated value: 1100 rpm
